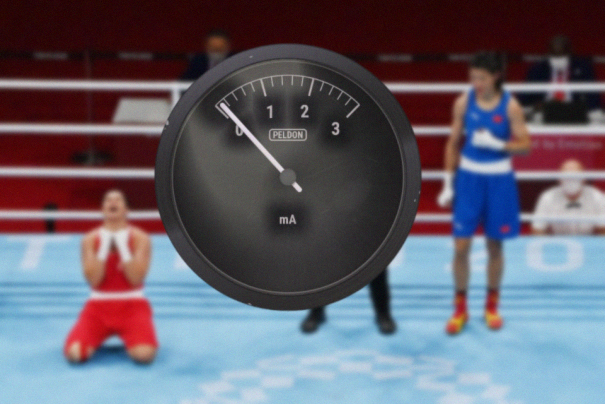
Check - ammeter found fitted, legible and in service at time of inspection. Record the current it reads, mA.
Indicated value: 0.1 mA
